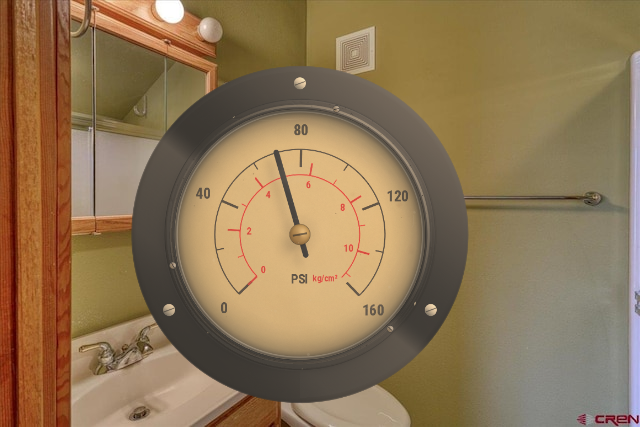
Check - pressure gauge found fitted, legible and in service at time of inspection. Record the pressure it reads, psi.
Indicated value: 70 psi
